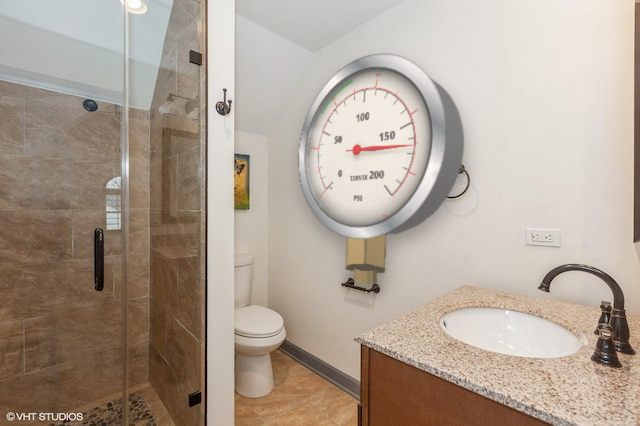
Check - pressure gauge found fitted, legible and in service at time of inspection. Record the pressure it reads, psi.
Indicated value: 165 psi
